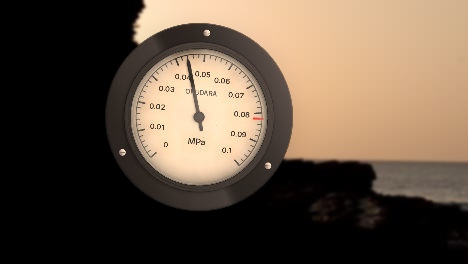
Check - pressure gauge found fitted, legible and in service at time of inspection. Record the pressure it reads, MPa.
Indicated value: 0.044 MPa
